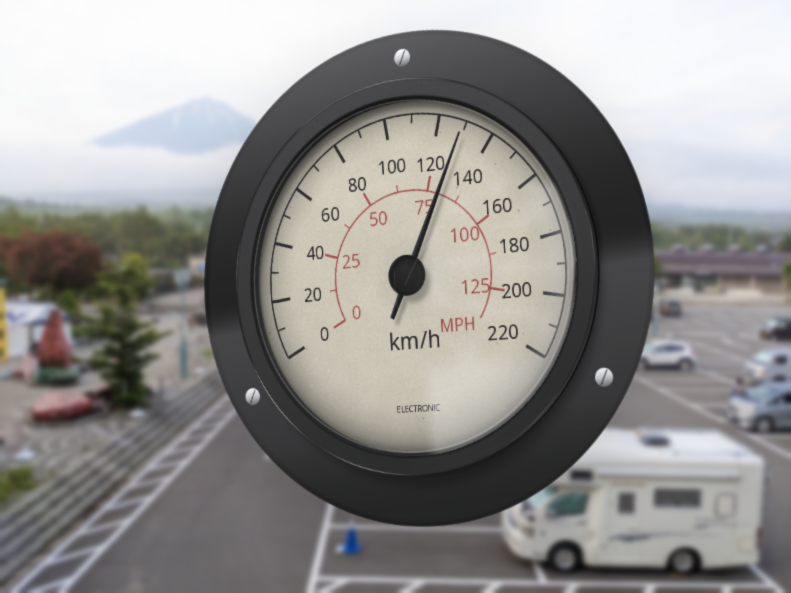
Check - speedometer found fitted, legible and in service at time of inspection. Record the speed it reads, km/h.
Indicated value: 130 km/h
